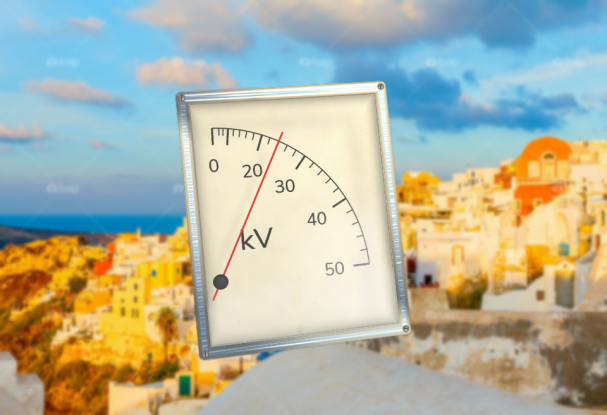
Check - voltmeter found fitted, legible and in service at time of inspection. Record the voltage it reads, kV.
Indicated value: 24 kV
